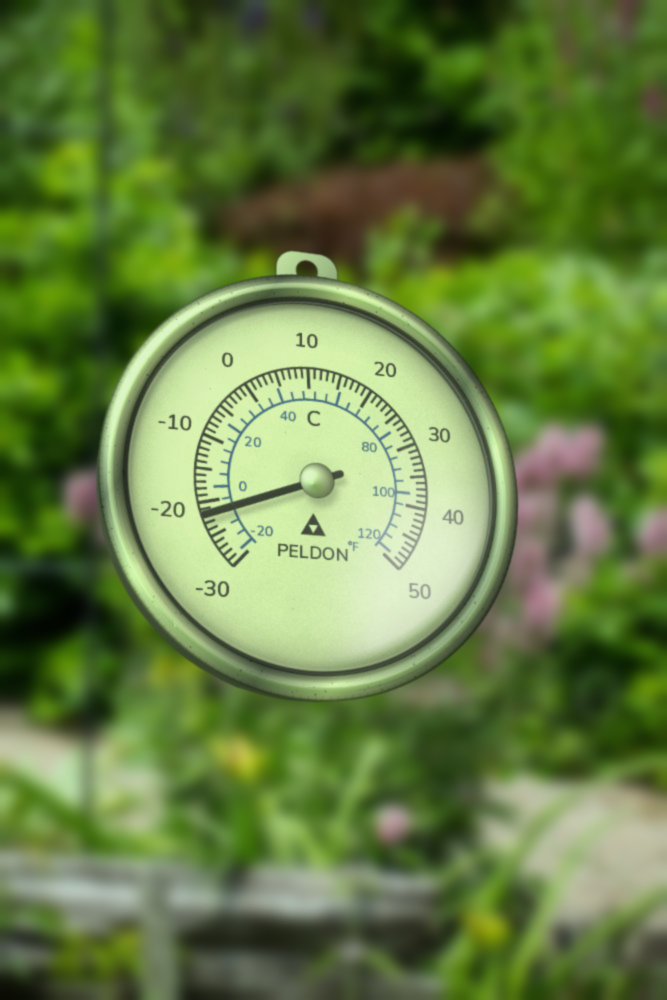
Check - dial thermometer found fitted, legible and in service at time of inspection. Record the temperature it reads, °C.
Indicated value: -22 °C
